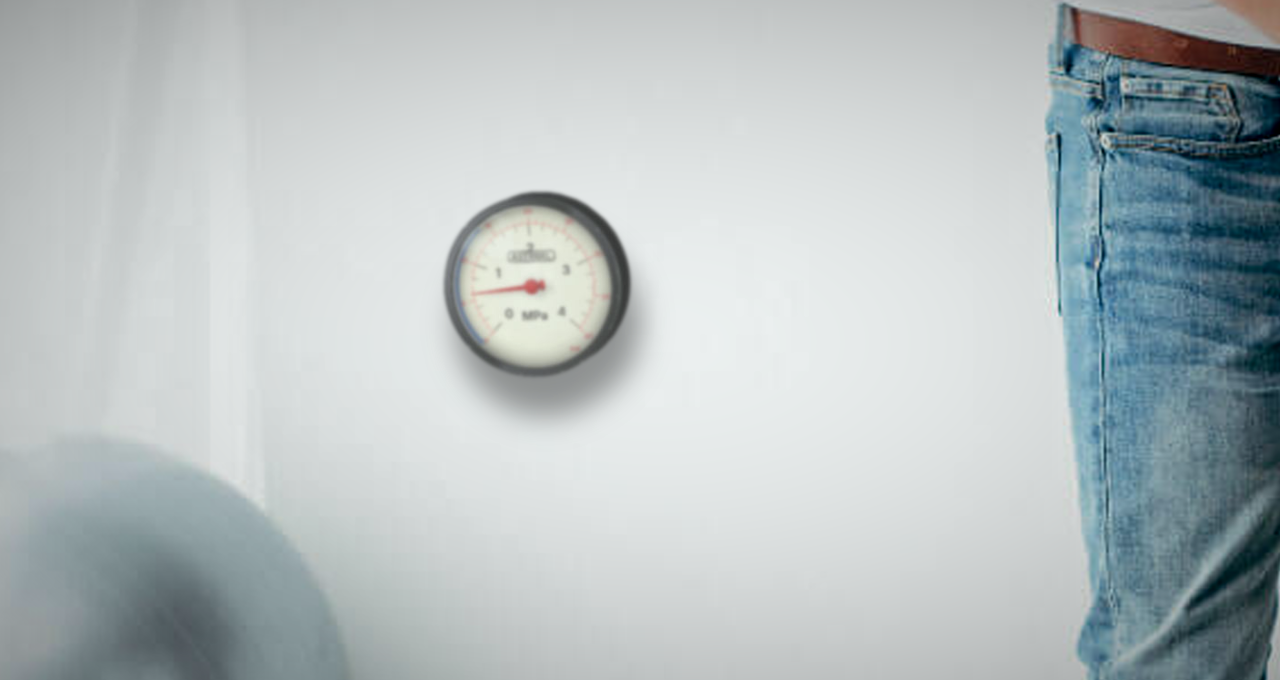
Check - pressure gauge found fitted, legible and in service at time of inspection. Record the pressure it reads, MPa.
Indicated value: 0.6 MPa
